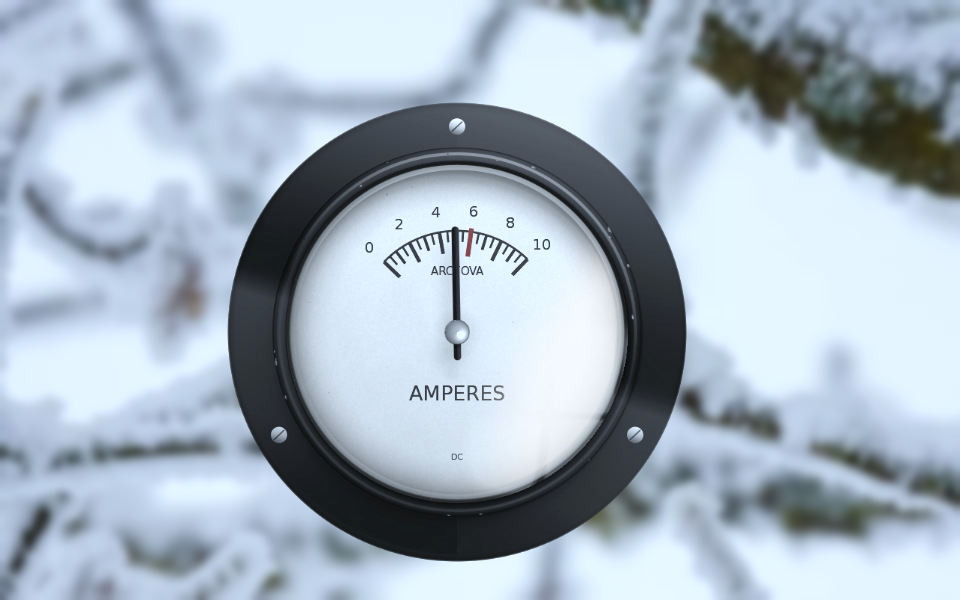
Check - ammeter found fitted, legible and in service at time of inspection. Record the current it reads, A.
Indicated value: 5 A
